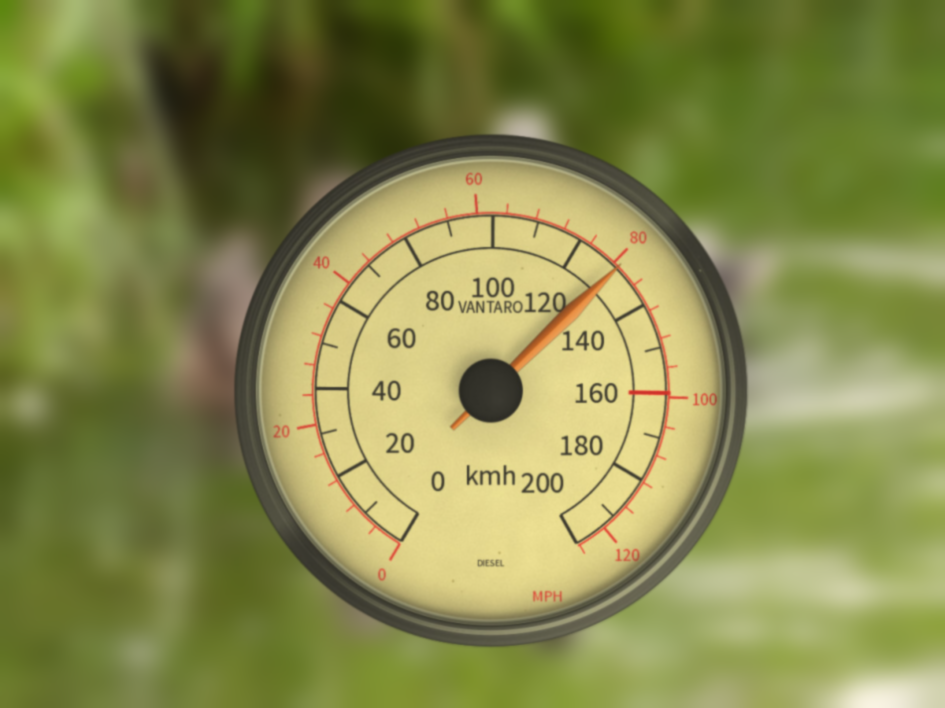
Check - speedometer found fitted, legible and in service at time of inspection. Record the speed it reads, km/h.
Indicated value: 130 km/h
